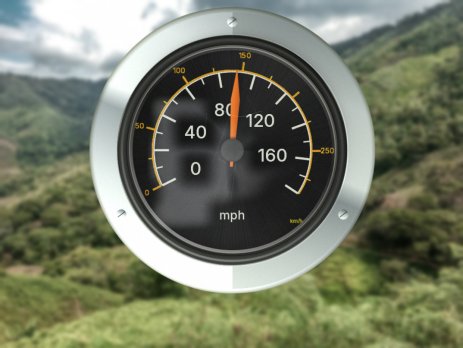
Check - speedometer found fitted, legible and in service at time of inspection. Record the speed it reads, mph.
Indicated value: 90 mph
